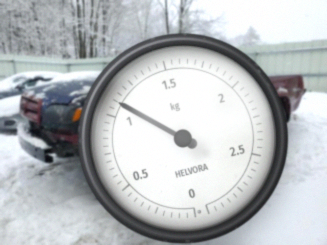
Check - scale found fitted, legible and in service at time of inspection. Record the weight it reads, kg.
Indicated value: 1.1 kg
